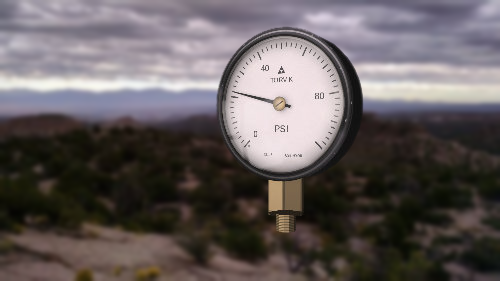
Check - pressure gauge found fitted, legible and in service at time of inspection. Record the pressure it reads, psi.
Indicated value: 22 psi
